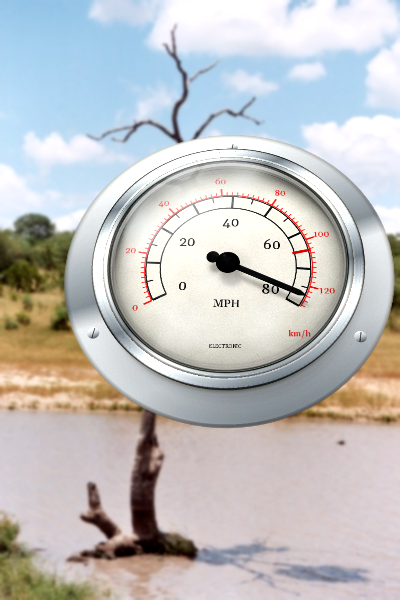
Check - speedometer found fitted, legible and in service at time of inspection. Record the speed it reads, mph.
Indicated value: 77.5 mph
